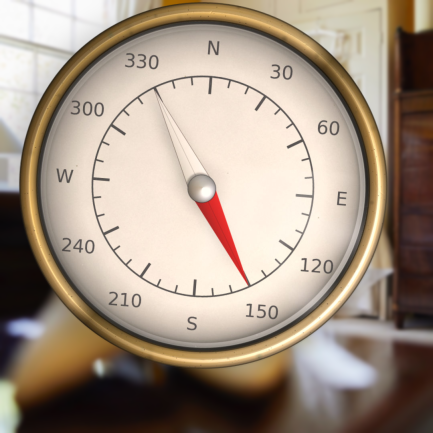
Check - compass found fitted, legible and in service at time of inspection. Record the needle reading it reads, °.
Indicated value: 150 °
